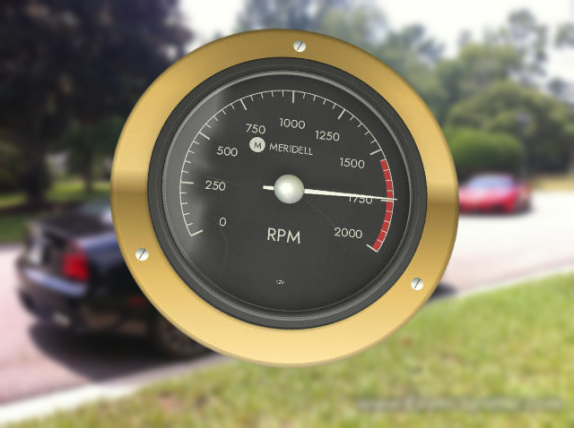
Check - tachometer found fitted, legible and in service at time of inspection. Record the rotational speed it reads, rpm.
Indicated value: 1750 rpm
